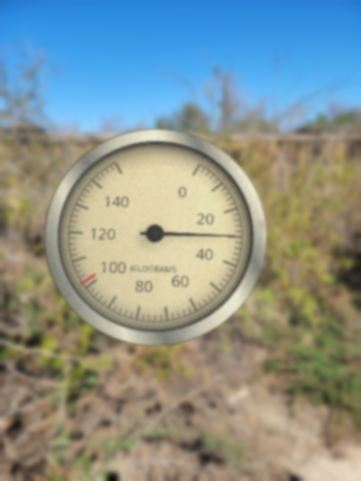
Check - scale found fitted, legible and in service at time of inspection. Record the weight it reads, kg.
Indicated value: 30 kg
